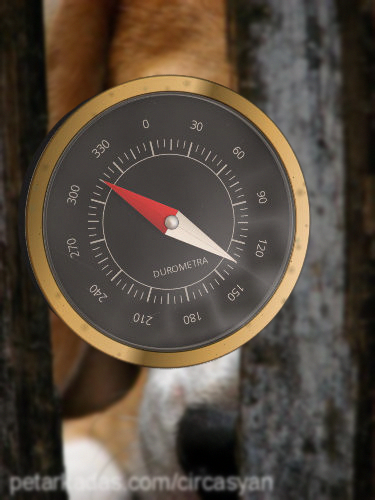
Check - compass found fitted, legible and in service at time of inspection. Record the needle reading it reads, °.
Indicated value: 315 °
